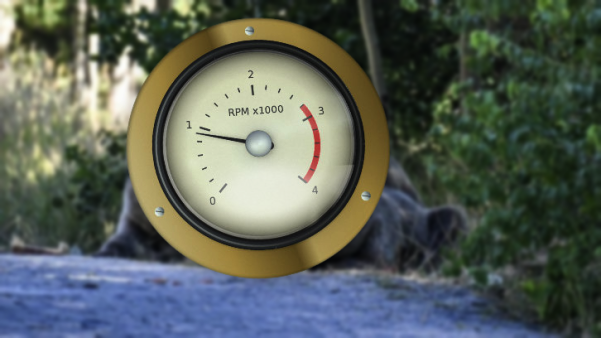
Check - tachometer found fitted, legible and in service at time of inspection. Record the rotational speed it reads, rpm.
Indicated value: 900 rpm
